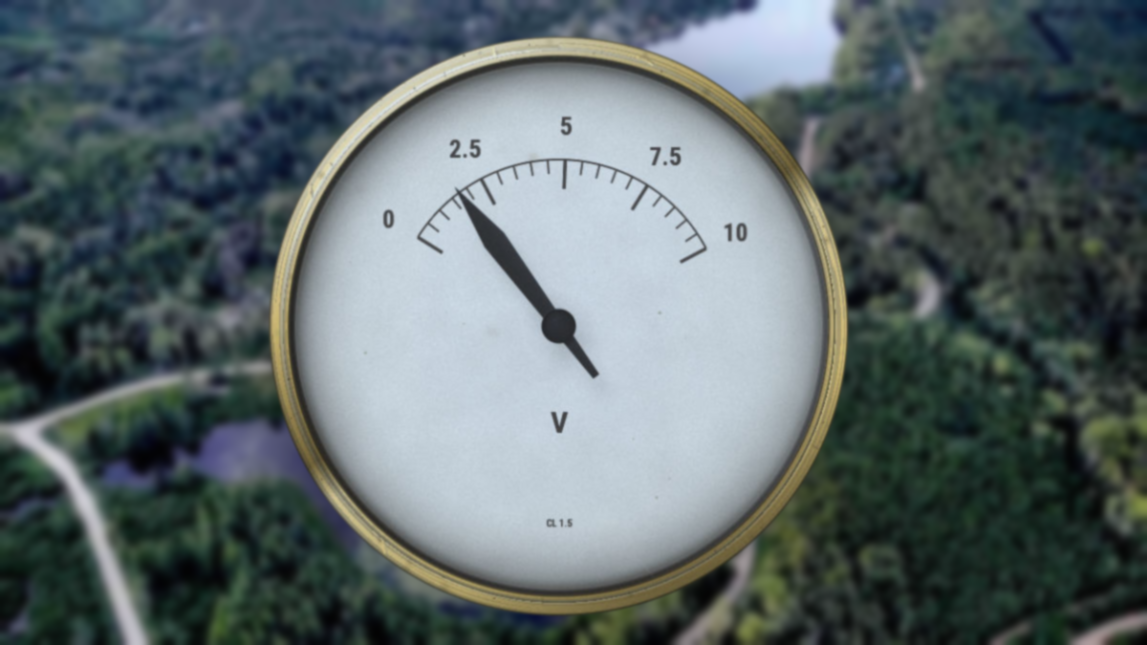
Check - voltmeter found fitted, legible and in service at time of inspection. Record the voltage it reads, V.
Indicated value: 1.75 V
